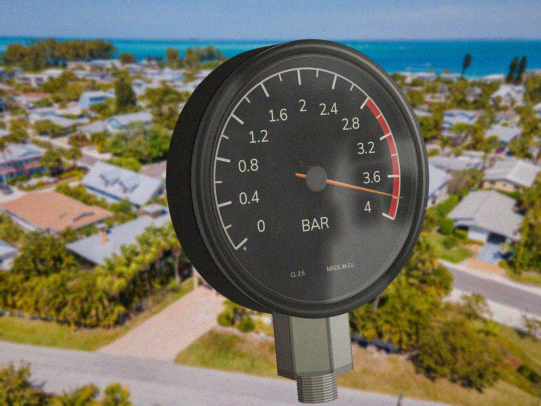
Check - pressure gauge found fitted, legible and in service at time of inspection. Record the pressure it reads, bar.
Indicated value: 3.8 bar
